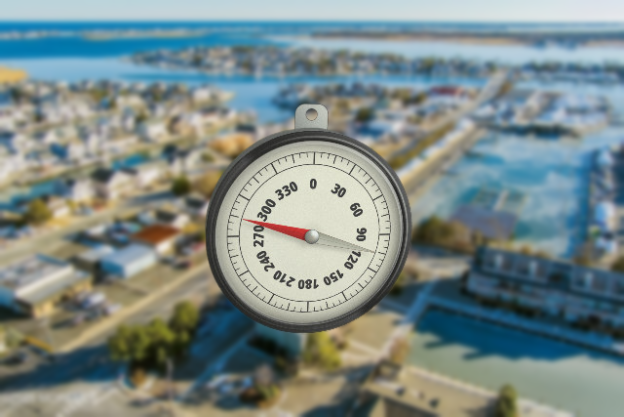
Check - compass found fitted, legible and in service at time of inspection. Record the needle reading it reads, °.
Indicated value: 285 °
